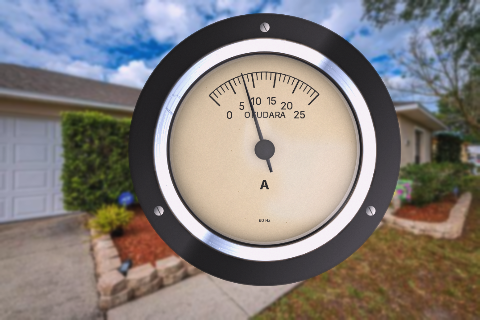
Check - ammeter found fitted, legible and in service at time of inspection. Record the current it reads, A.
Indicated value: 8 A
